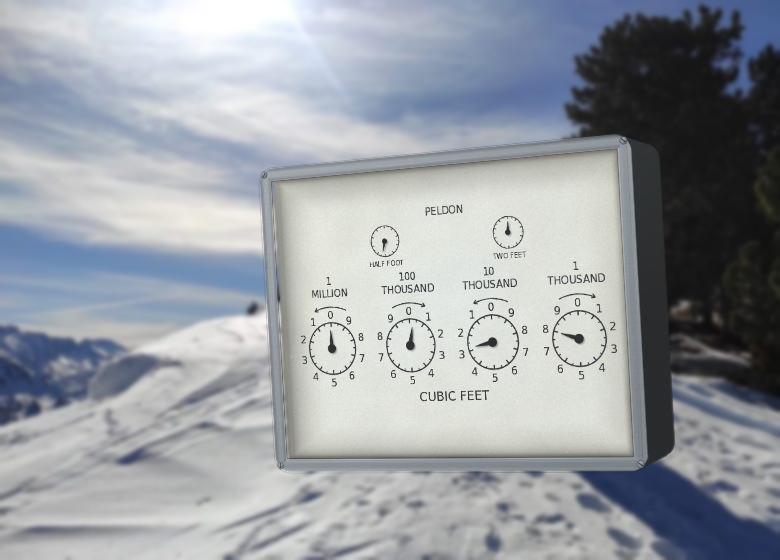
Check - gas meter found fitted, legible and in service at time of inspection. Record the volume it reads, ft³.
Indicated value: 2800 ft³
